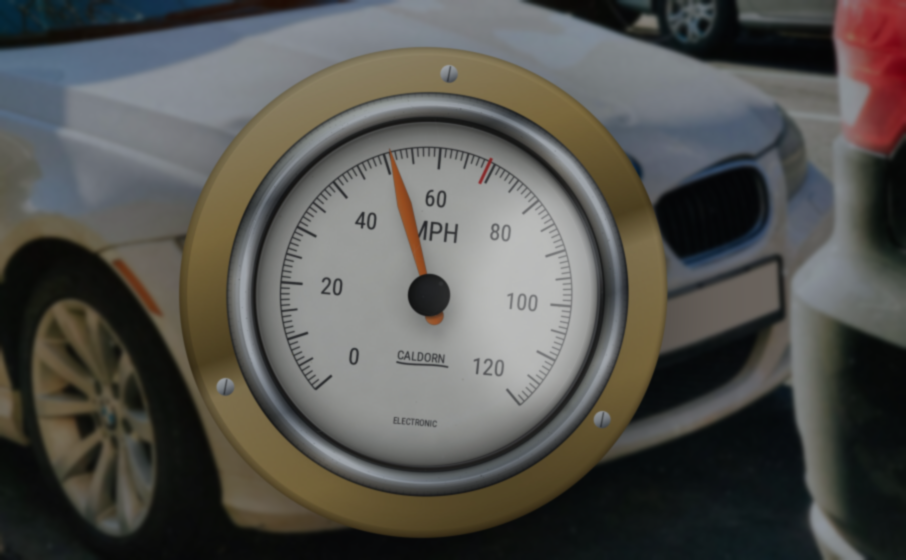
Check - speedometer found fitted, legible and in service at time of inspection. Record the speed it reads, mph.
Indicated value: 51 mph
